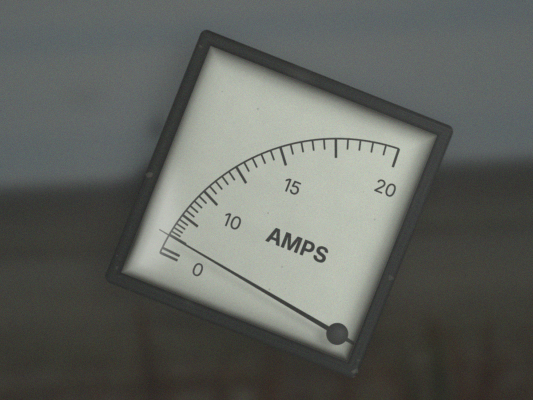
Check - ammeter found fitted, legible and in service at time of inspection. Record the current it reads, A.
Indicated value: 5 A
